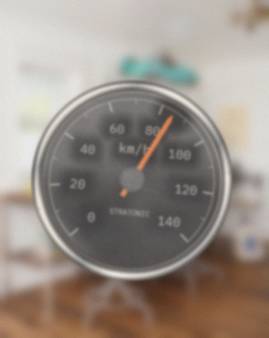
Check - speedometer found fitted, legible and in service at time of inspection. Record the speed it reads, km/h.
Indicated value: 85 km/h
